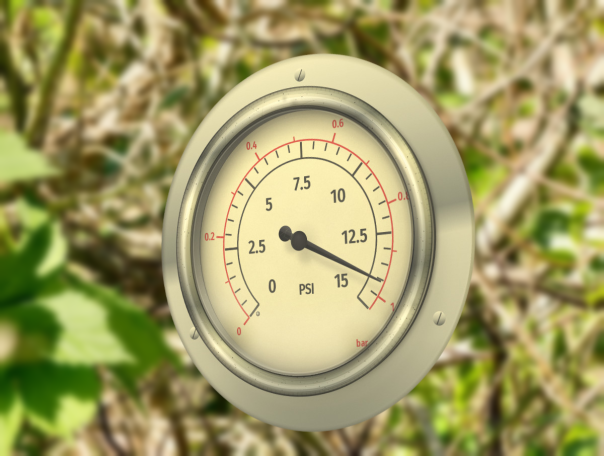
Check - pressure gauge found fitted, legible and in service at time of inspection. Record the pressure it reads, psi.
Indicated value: 14 psi
